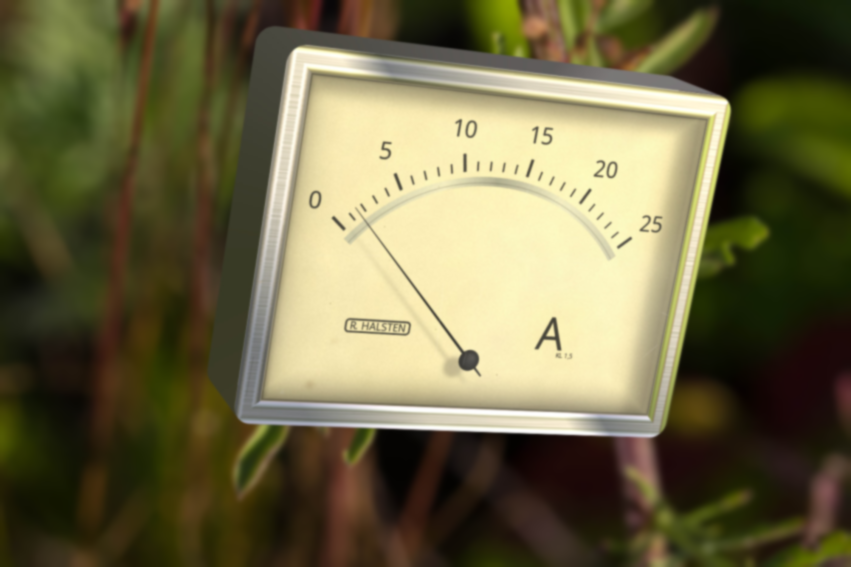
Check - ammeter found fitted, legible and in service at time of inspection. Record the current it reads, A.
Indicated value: 1.5 A
